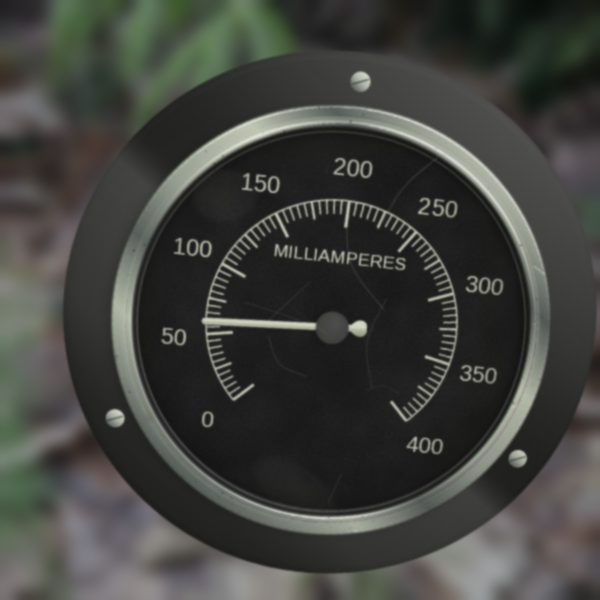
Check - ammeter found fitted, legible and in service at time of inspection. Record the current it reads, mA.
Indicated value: 60 mA
